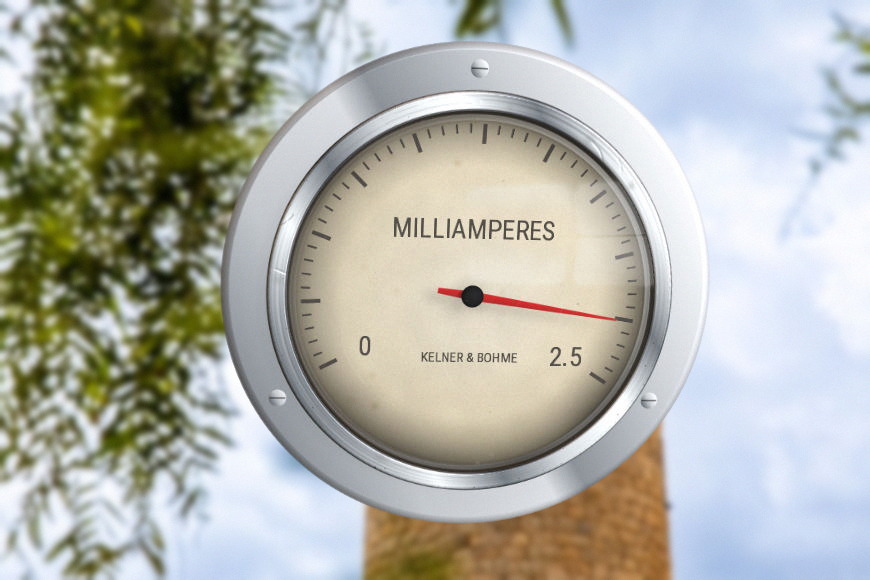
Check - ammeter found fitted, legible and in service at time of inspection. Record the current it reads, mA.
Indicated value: 2.25 mA
